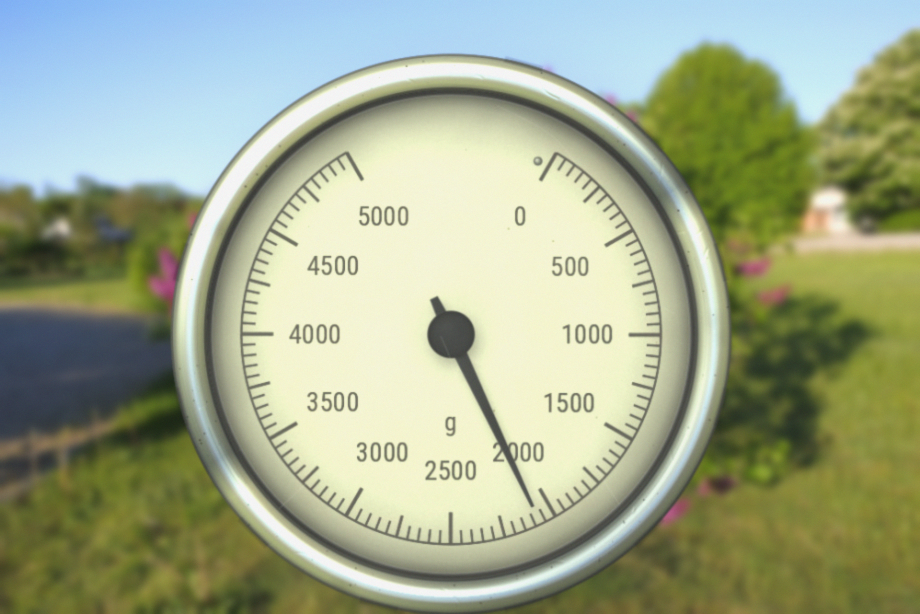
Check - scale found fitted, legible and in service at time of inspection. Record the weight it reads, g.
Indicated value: 2075 g
